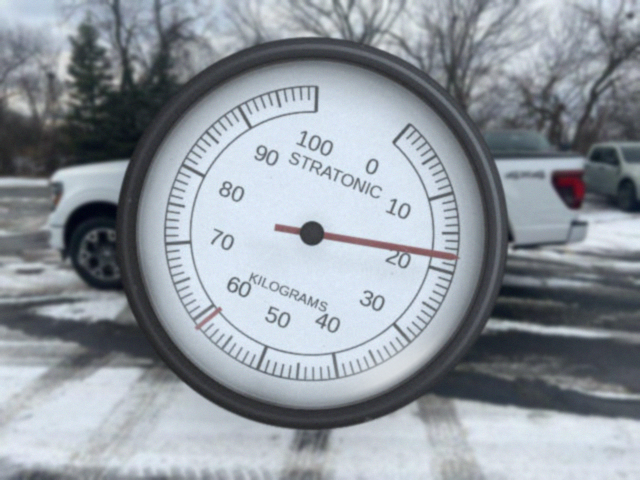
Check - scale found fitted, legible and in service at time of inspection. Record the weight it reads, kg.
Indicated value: 18 kg
